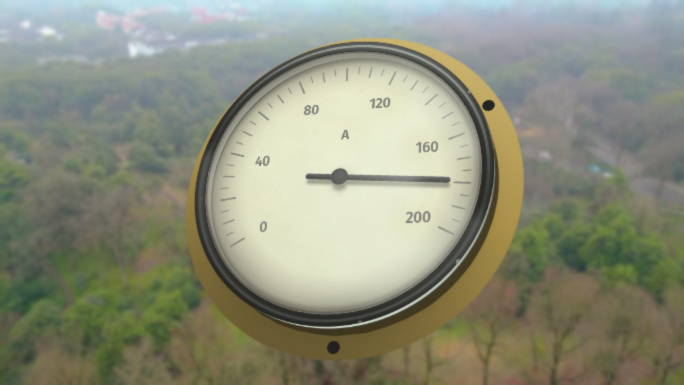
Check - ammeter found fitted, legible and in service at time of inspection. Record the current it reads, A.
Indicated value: 180 A
